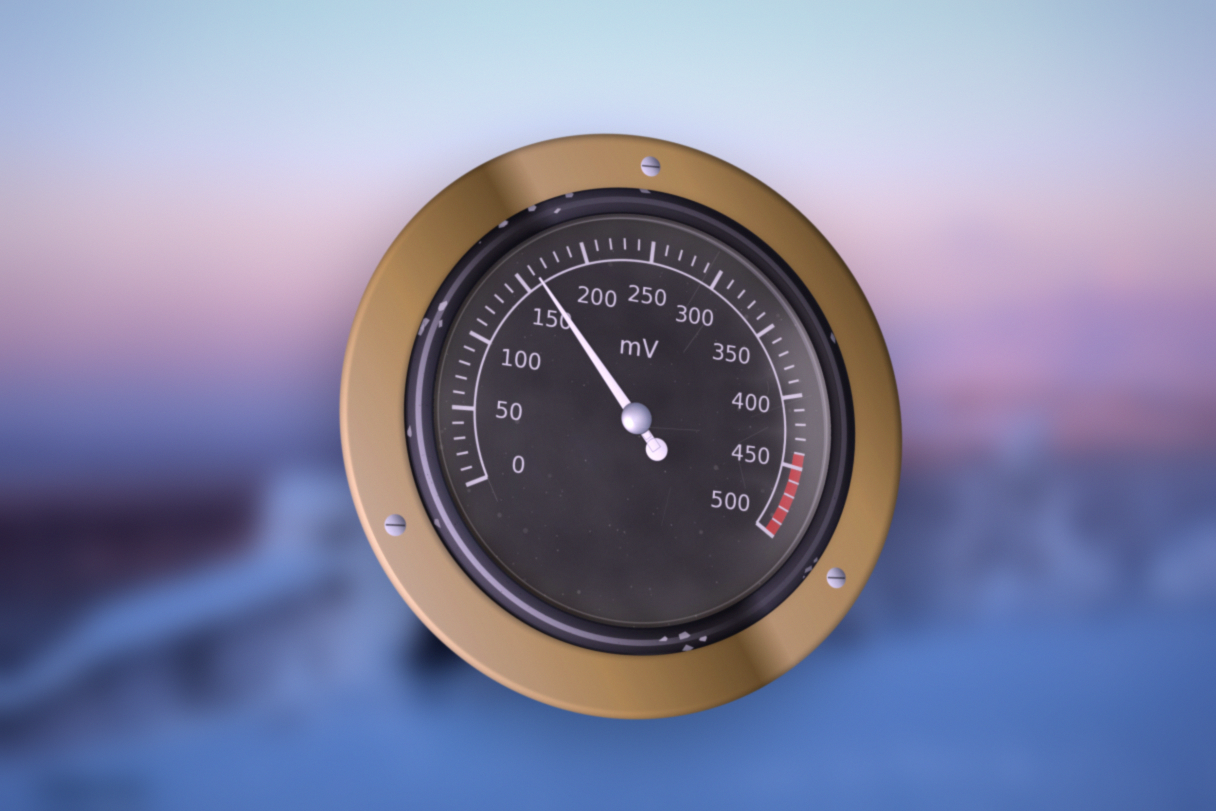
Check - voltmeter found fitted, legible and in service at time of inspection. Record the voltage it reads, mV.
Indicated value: 160 mV
